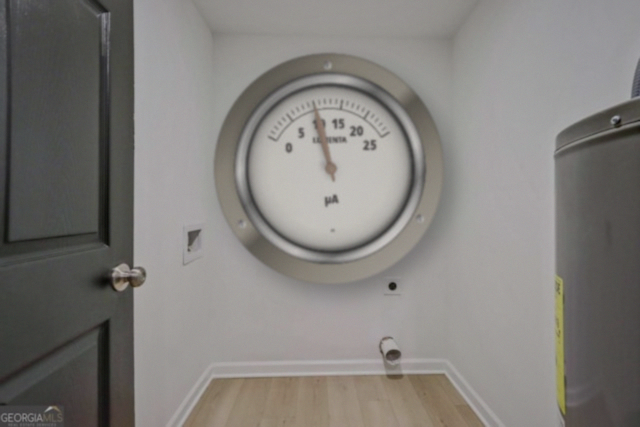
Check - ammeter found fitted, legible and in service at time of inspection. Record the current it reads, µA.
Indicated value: 10 µA
